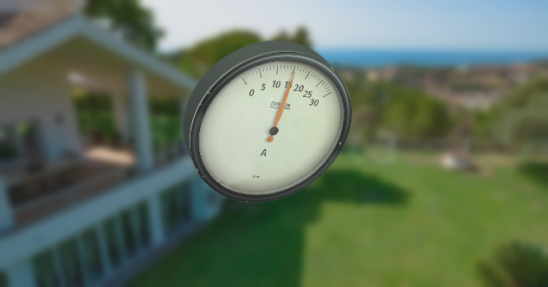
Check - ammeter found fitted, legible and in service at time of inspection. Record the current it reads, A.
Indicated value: 15 A
